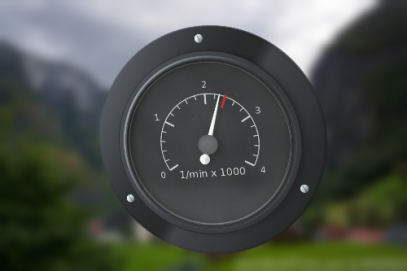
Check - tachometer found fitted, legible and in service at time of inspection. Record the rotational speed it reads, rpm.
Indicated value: 2300 rpm
